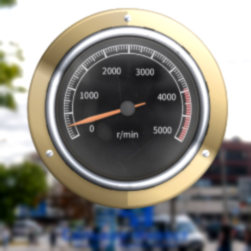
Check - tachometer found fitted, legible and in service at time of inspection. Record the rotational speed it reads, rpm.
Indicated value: 250 rpm
